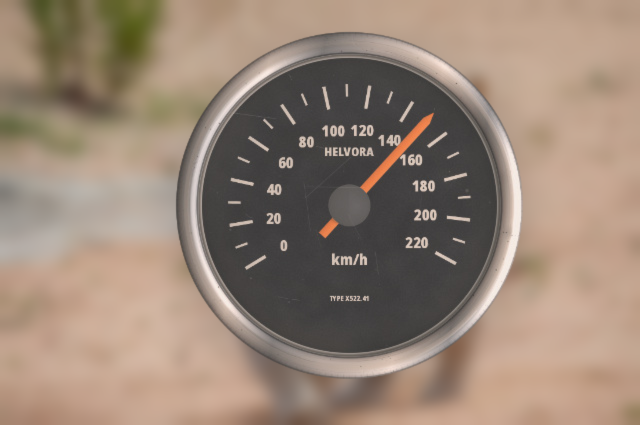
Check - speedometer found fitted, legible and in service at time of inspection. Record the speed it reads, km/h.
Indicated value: 150 km/h
